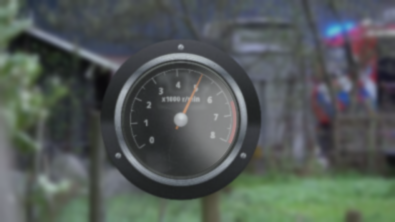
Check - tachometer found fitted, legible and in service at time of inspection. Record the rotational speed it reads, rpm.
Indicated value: 5000 rpm
